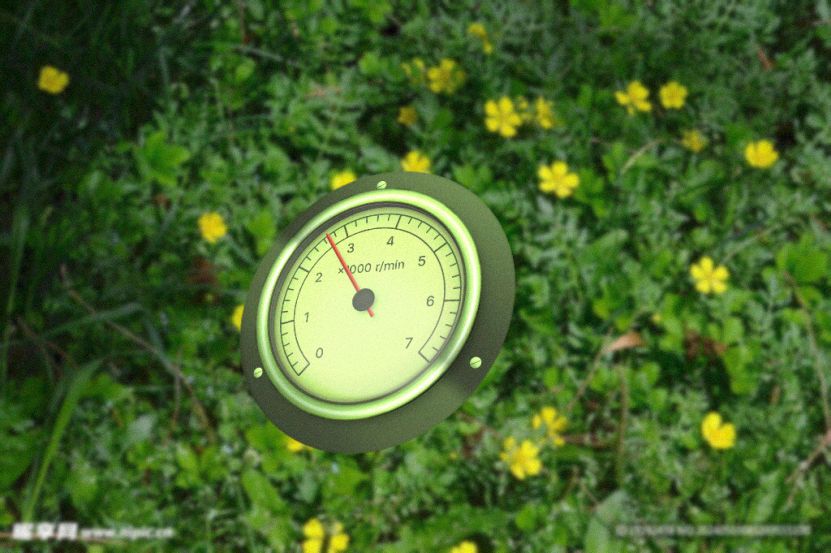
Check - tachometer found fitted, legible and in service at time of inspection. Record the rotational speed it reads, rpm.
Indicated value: 2700 rpm
